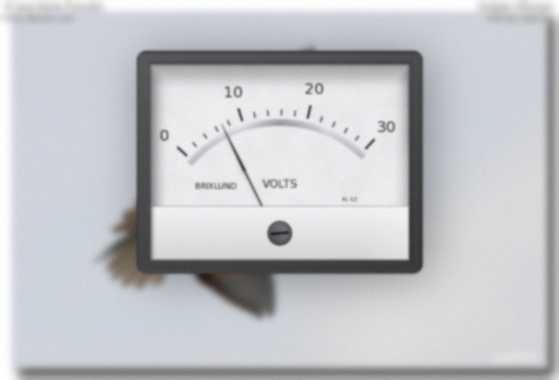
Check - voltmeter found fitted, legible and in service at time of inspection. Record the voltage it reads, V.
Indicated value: 7 V
